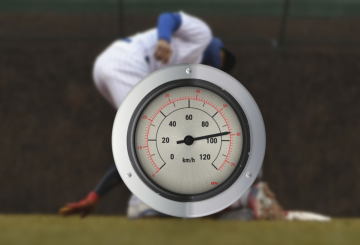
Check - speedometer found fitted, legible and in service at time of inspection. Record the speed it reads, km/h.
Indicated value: 95 km/h
